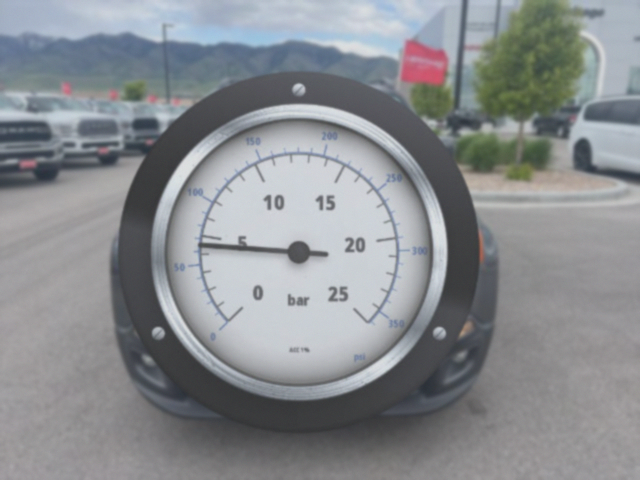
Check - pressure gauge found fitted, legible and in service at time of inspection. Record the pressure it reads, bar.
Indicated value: 4.5 bar
